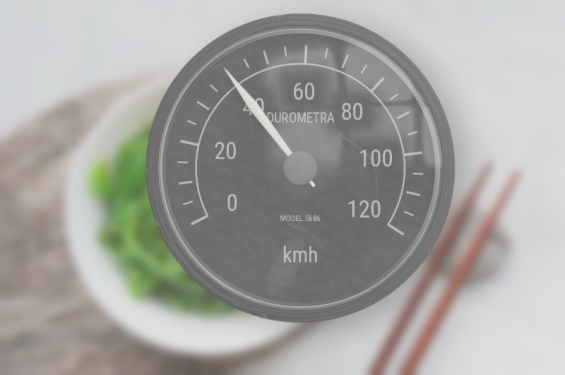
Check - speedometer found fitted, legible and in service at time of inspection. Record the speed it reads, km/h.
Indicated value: 40 km/h
